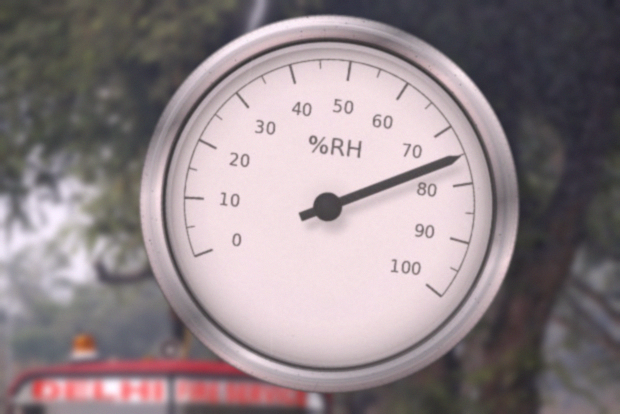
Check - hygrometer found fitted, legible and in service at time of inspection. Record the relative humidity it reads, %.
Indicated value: 75 %
